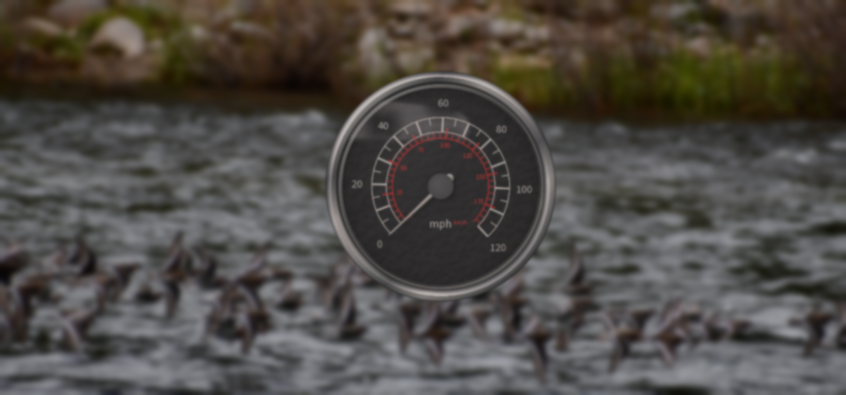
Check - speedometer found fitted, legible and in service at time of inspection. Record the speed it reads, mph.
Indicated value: 0 mph
